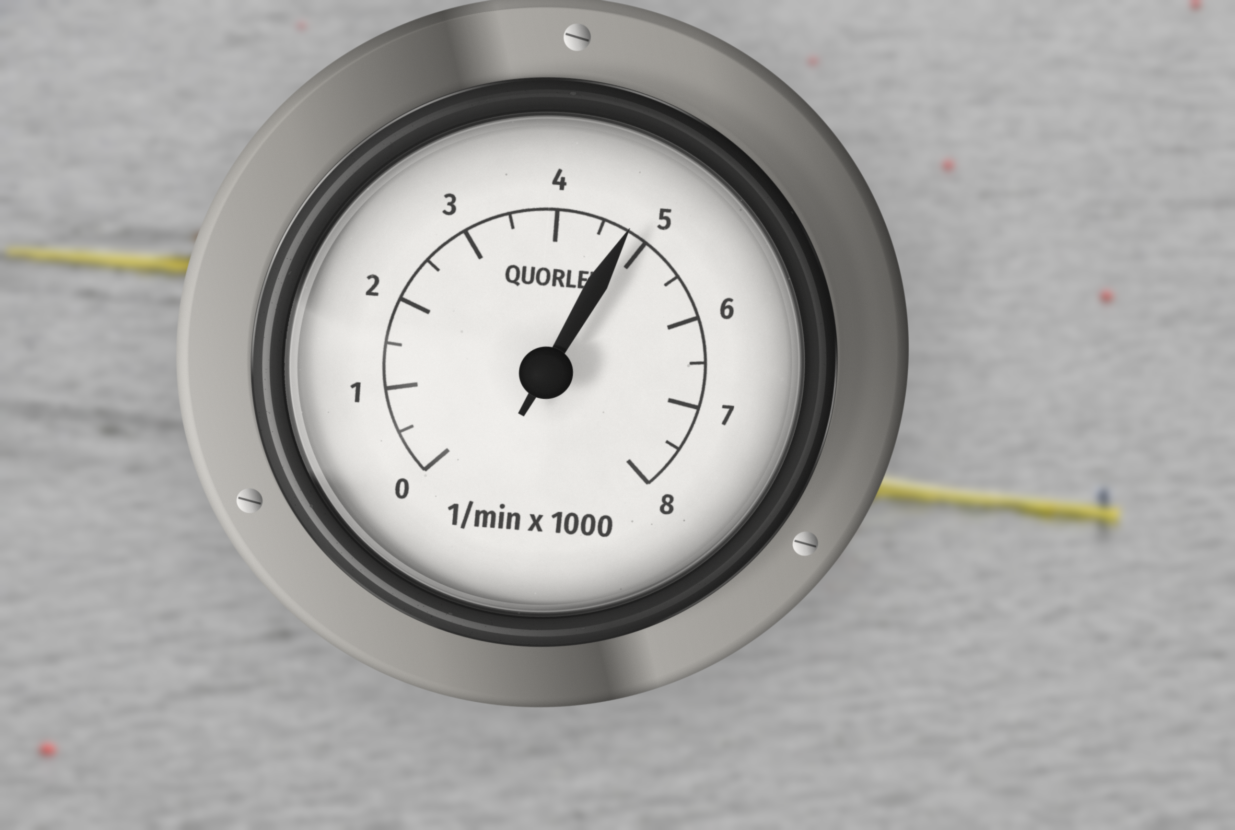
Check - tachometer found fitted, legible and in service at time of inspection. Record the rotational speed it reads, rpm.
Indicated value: 4750 rpm
